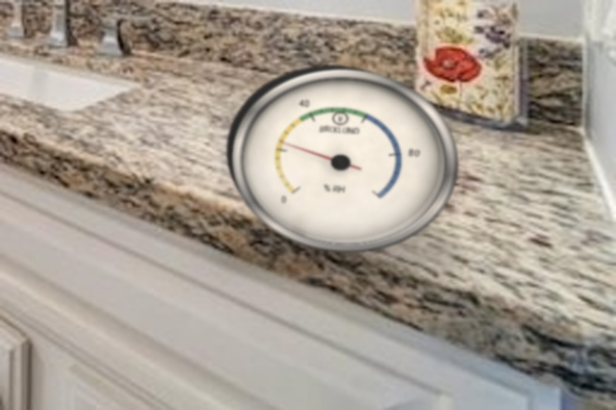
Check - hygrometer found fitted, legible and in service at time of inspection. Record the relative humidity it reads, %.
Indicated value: 24 %
